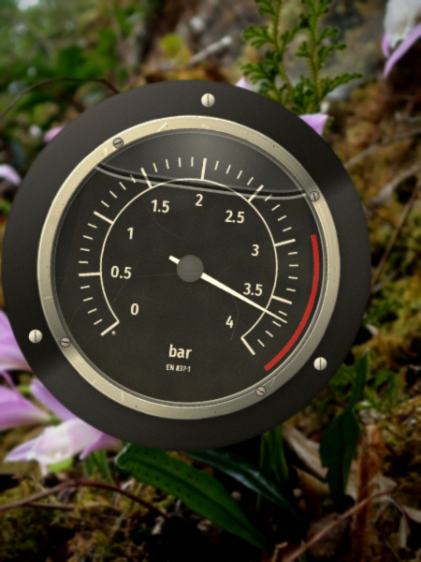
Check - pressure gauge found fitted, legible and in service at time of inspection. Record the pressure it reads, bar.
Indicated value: 3.65 bar
